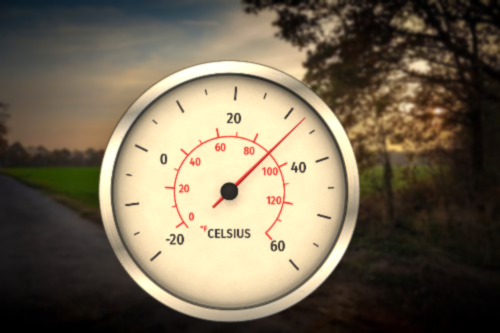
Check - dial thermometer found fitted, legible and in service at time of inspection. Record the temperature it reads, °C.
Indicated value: 32.5 °C
